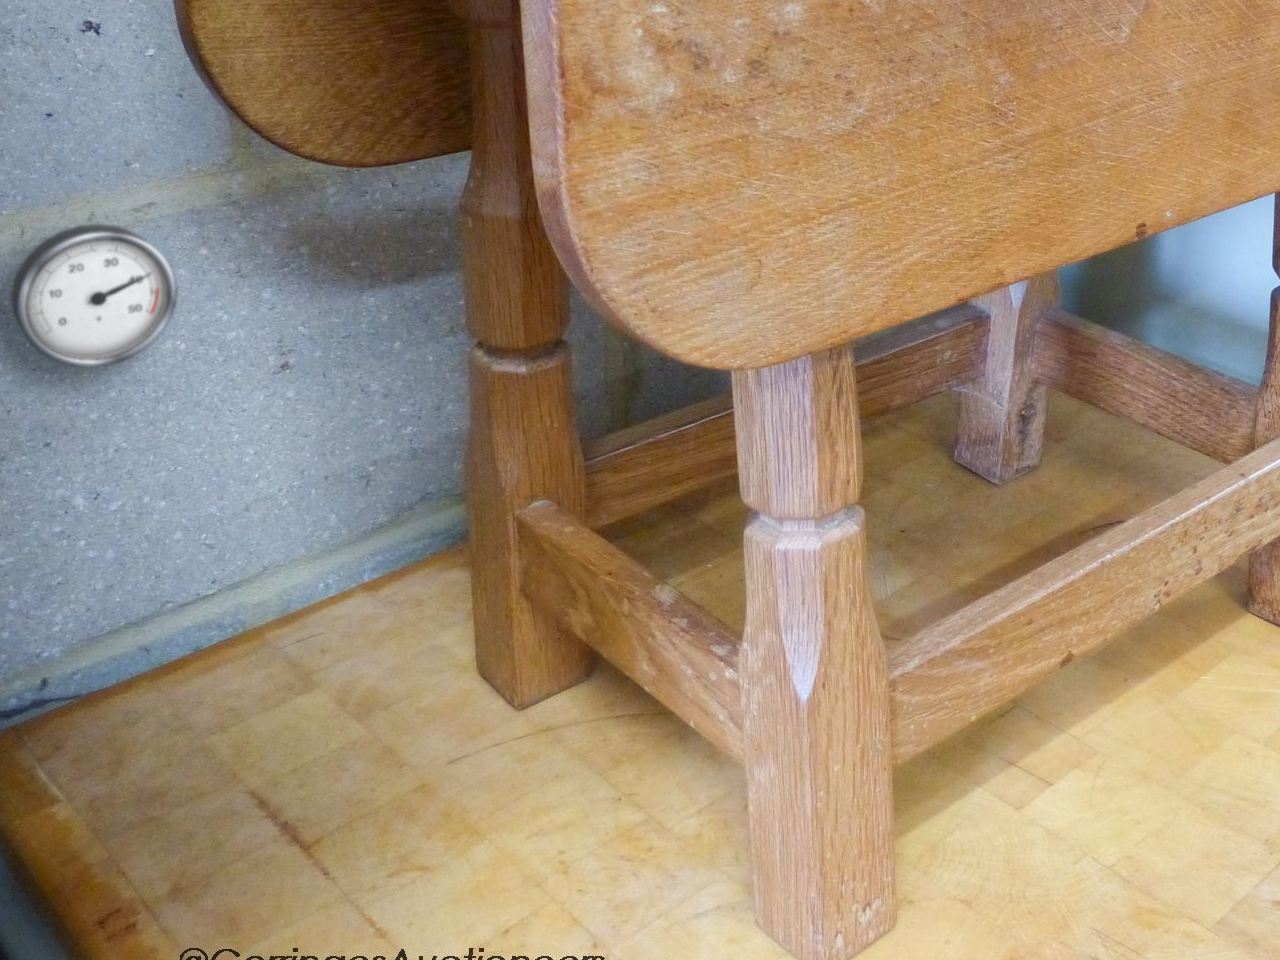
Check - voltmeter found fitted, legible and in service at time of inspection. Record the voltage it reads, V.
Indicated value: 40 V
